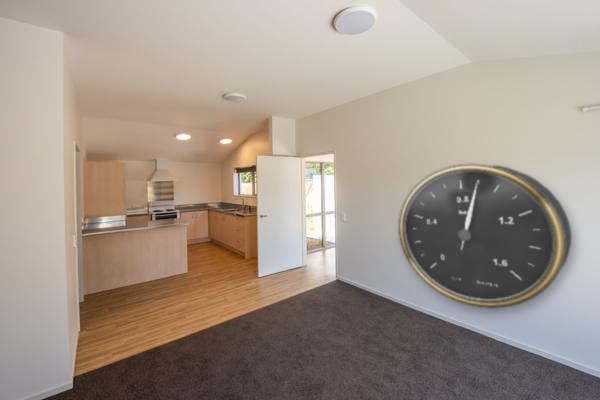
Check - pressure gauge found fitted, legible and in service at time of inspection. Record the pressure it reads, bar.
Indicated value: 0.9 bar
